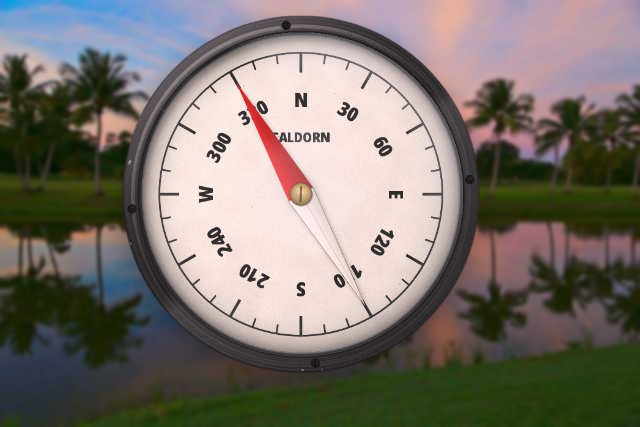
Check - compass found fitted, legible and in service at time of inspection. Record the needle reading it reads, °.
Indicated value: 330 °
